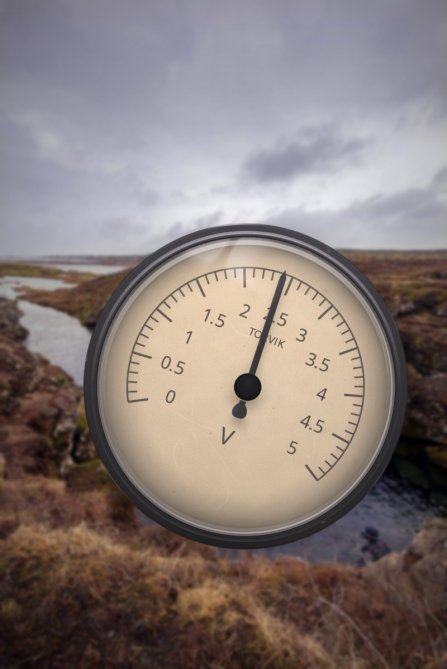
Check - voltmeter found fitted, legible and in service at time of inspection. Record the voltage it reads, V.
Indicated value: 2.4 V
